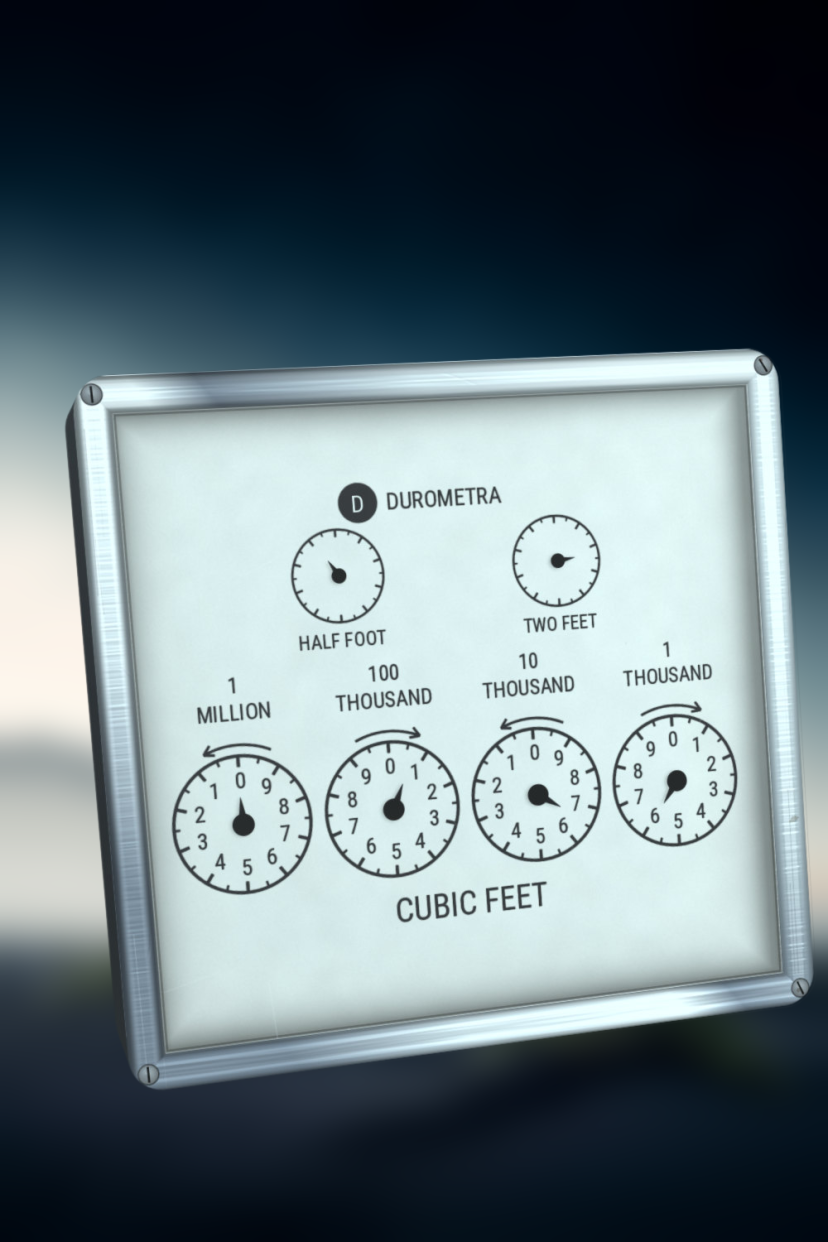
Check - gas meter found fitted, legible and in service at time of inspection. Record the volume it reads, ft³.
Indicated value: 6600 ft³
